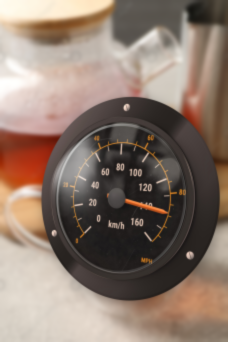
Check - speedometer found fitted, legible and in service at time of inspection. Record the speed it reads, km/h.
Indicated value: 140 km/h
